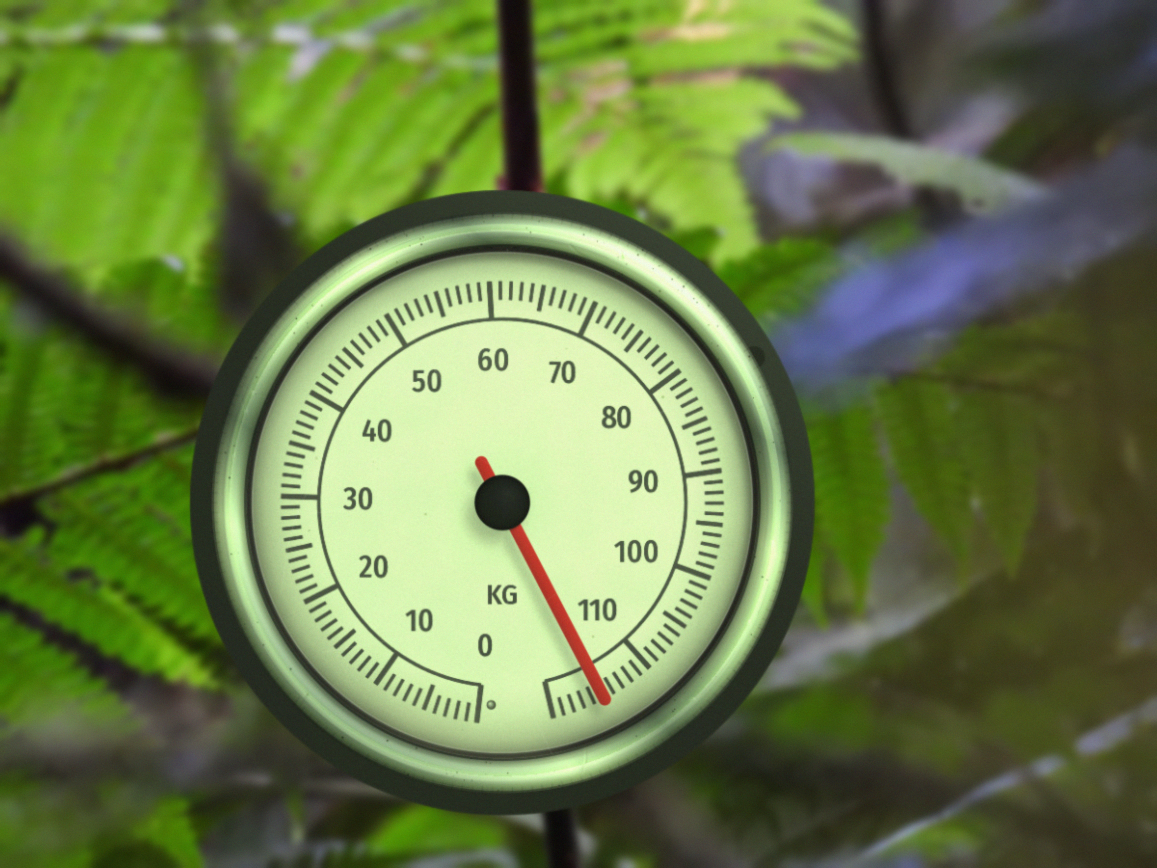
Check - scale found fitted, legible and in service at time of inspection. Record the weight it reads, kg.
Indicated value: 115 kg
